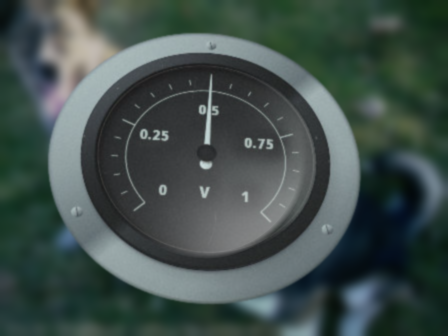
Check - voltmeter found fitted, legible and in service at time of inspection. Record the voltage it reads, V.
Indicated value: 0.5 V
